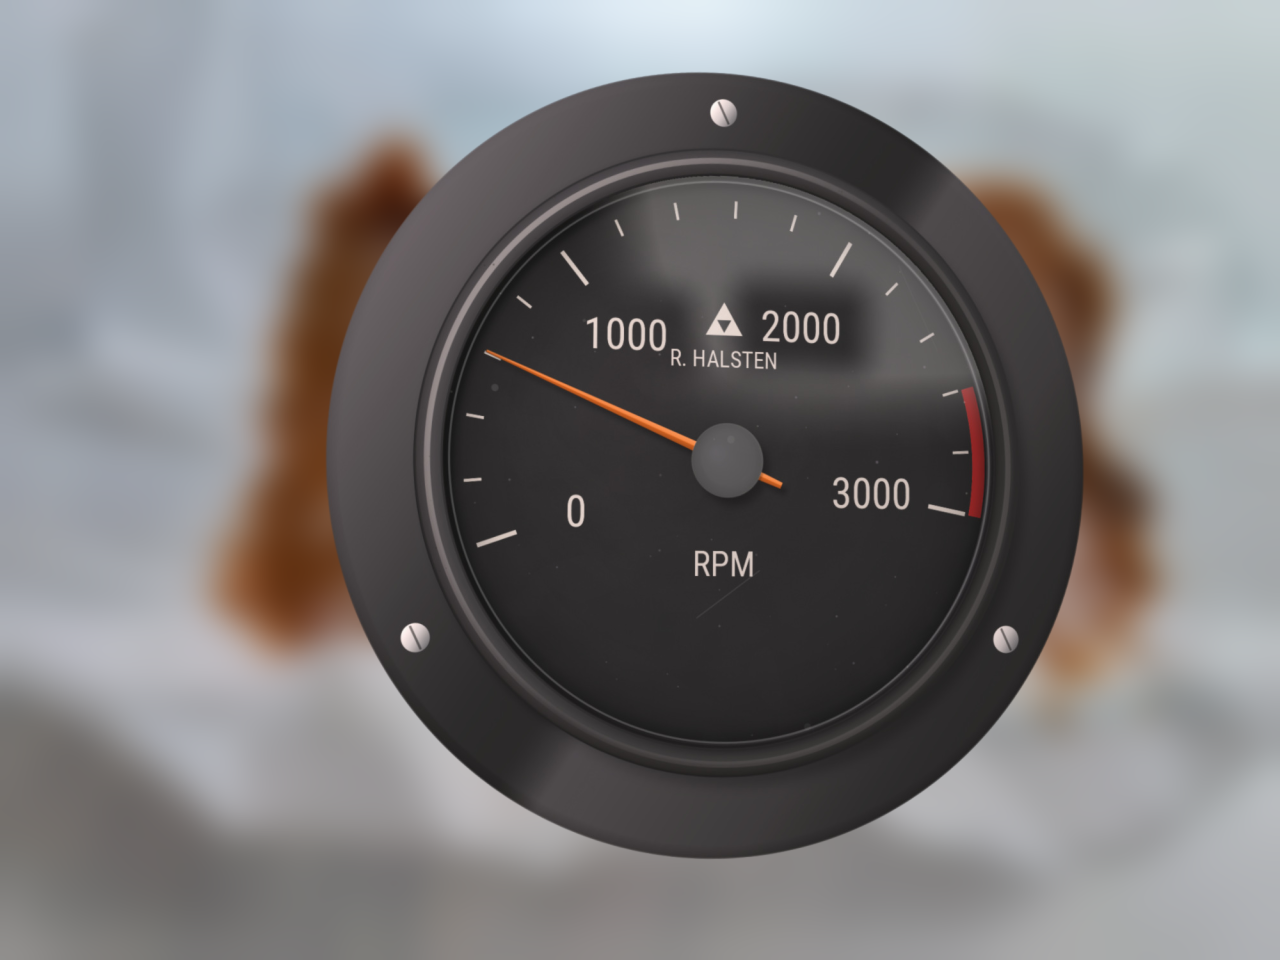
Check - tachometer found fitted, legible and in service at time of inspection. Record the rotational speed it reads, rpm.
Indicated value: 600 rpm
